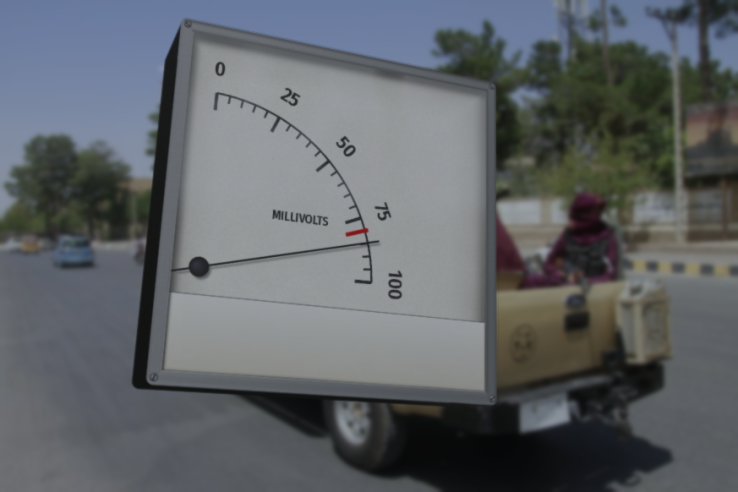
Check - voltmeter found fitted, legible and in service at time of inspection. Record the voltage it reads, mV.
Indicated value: 85 mV
